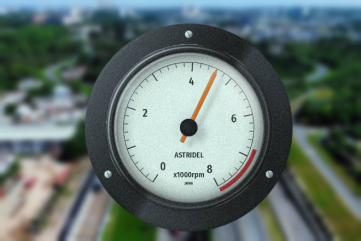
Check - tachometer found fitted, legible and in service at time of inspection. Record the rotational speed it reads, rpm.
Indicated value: 4600 rpm
